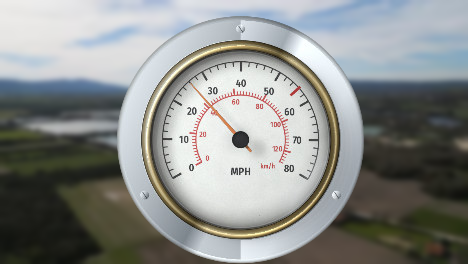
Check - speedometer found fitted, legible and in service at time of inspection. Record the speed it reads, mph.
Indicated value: 26 mph
